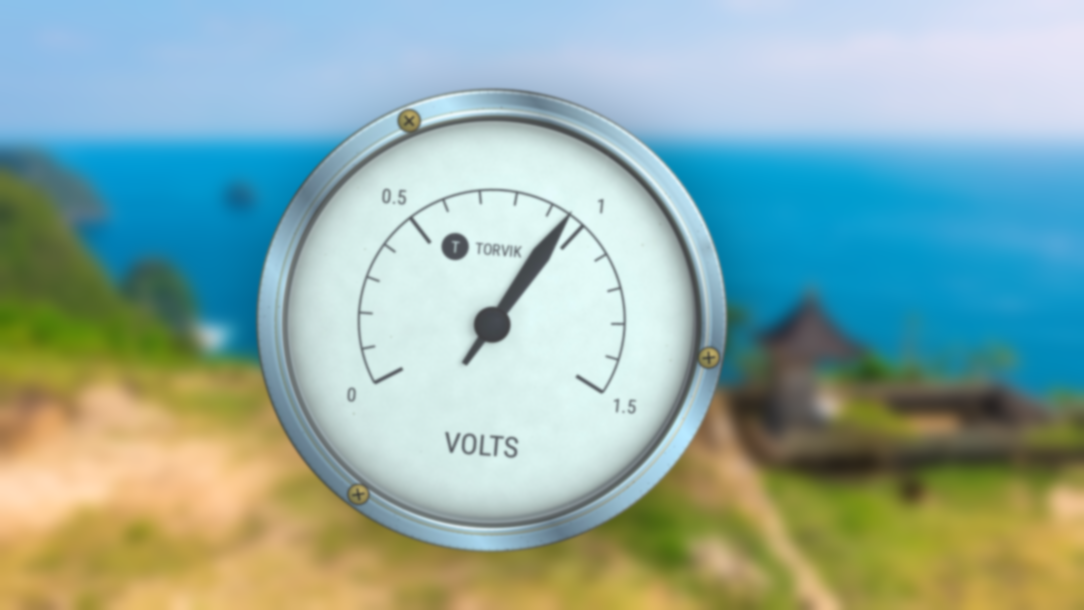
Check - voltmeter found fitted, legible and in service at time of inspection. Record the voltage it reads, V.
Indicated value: 0.95 V
